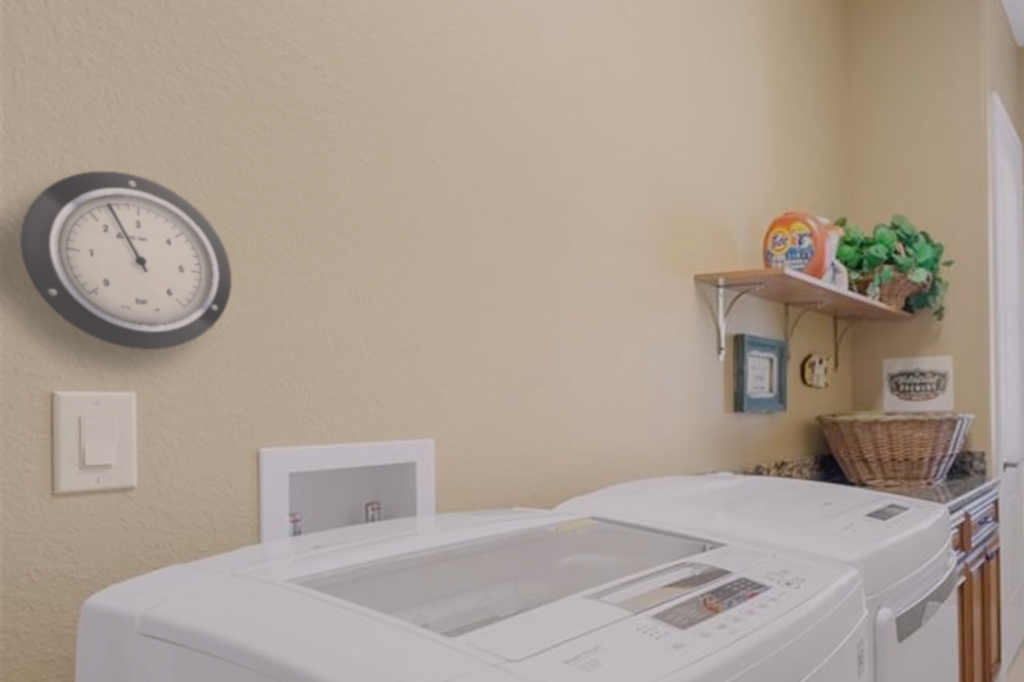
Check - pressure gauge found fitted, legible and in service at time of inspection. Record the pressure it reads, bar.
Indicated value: 2.4 bar
